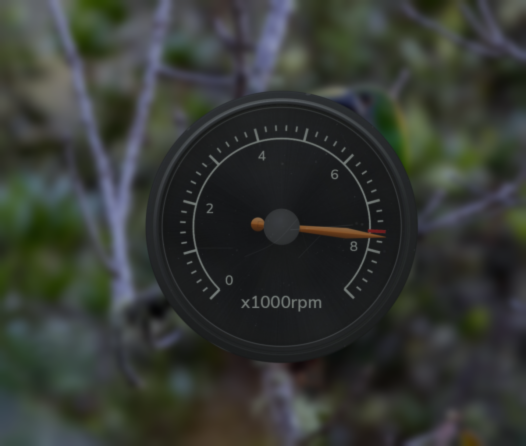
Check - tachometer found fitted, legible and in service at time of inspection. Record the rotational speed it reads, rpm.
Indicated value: 7700 rpm
